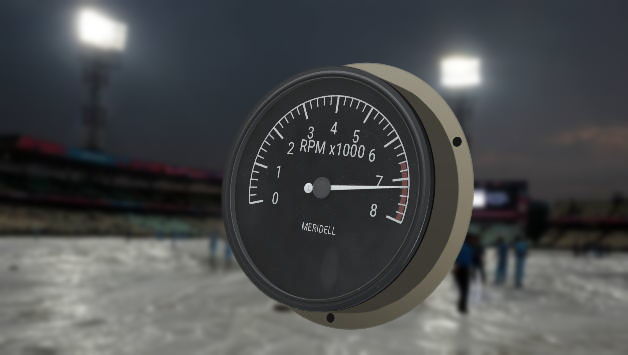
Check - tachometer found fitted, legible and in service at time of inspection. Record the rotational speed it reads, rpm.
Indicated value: 7200 rpm
